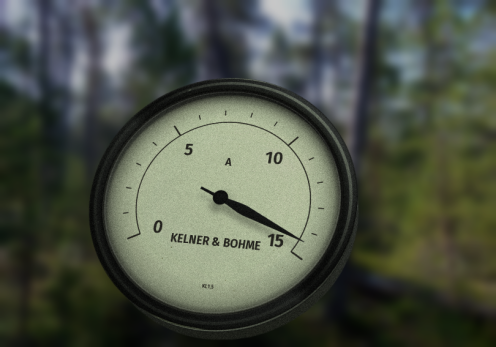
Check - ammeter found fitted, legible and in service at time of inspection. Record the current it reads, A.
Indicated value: 14.5 A
